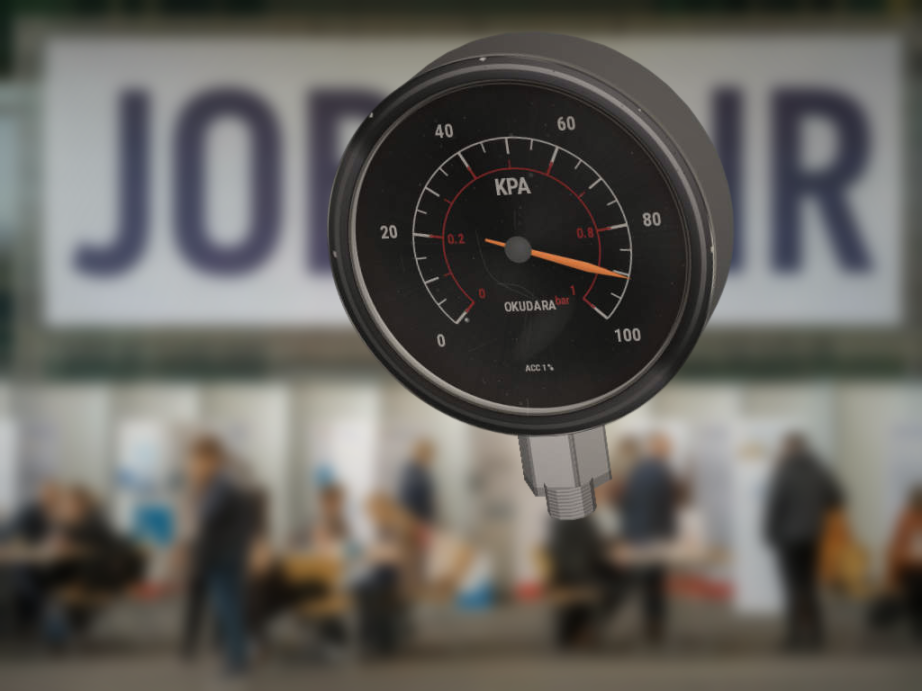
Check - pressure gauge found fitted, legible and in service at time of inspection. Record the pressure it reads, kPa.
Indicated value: 90 kPa
